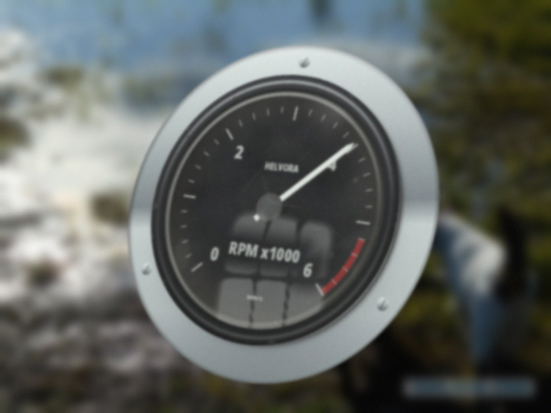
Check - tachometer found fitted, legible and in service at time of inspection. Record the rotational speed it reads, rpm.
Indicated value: 4000 rpm
